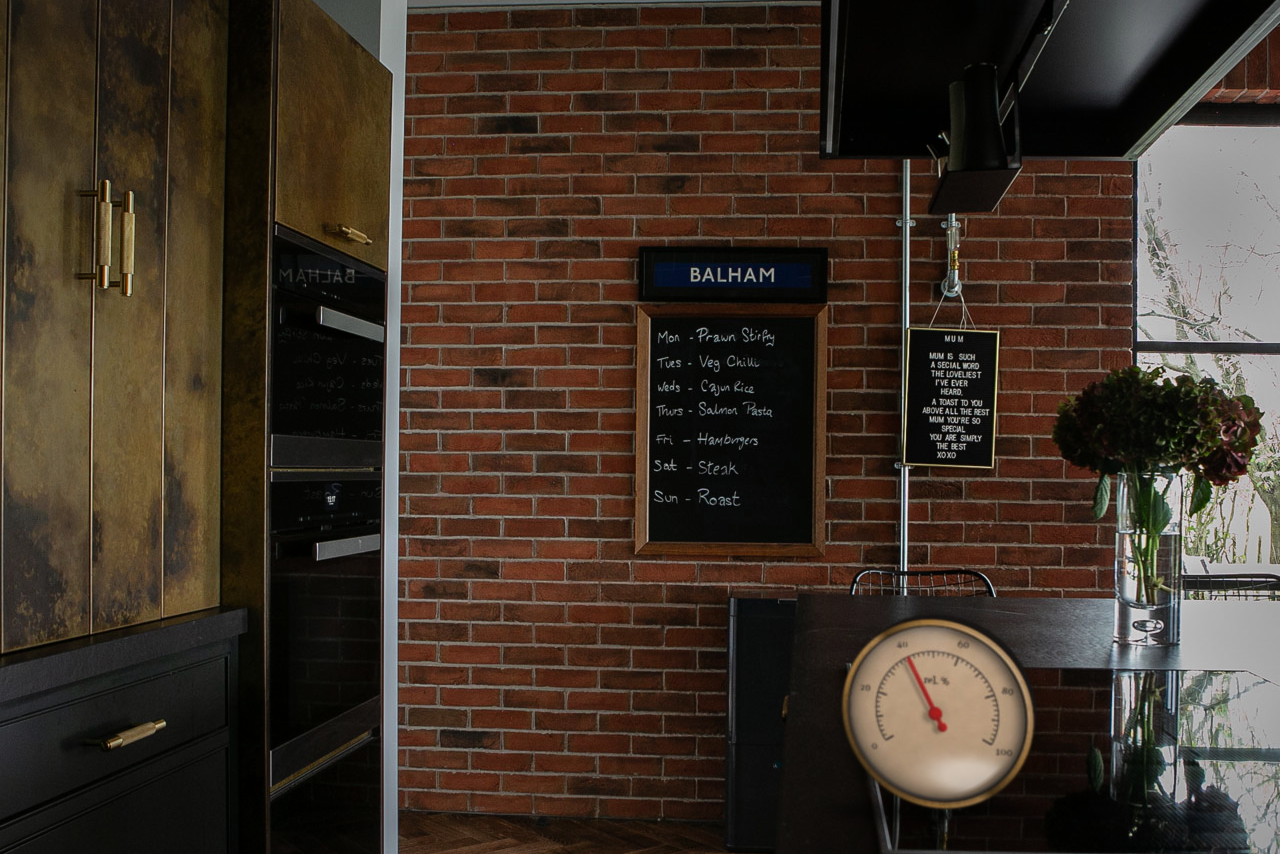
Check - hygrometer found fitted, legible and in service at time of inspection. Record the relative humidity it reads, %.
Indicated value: 40 %
